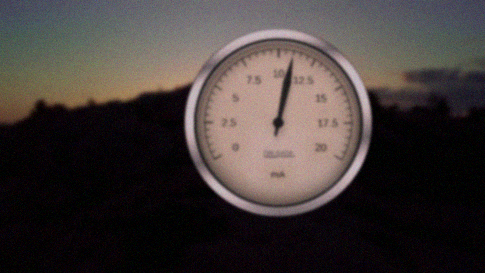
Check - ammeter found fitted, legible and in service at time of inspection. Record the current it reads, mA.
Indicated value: 11 mA
